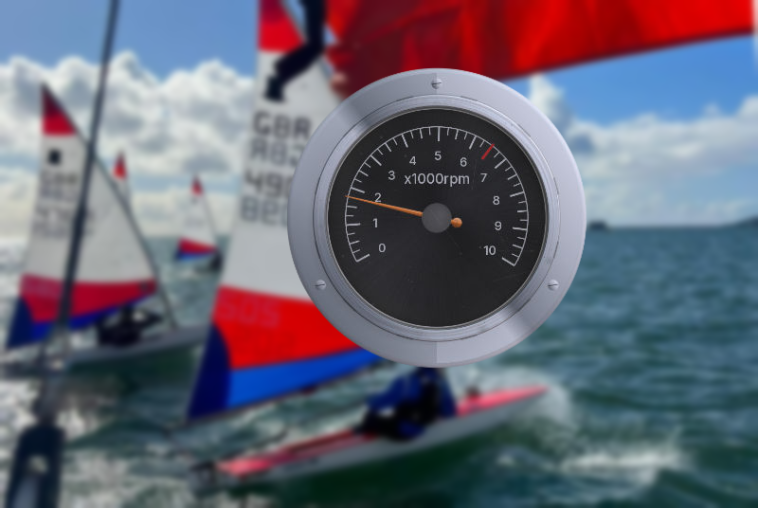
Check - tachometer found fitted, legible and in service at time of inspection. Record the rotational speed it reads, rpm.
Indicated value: 1750 rpm
